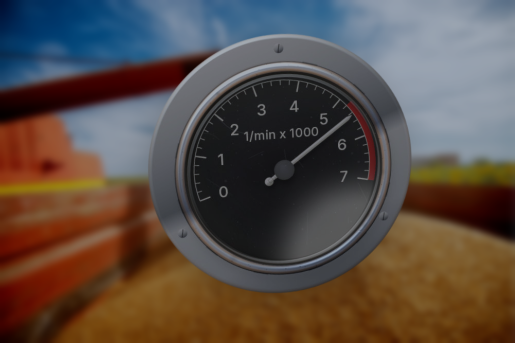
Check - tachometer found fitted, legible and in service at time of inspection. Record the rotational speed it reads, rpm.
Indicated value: 5400 rpm
